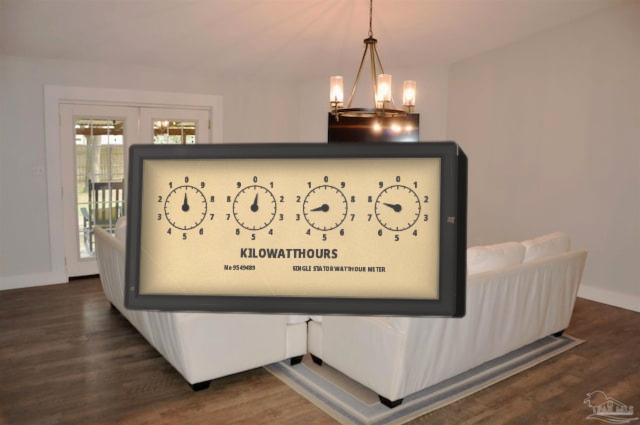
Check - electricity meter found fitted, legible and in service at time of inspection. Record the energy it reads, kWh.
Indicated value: 28 kWh
